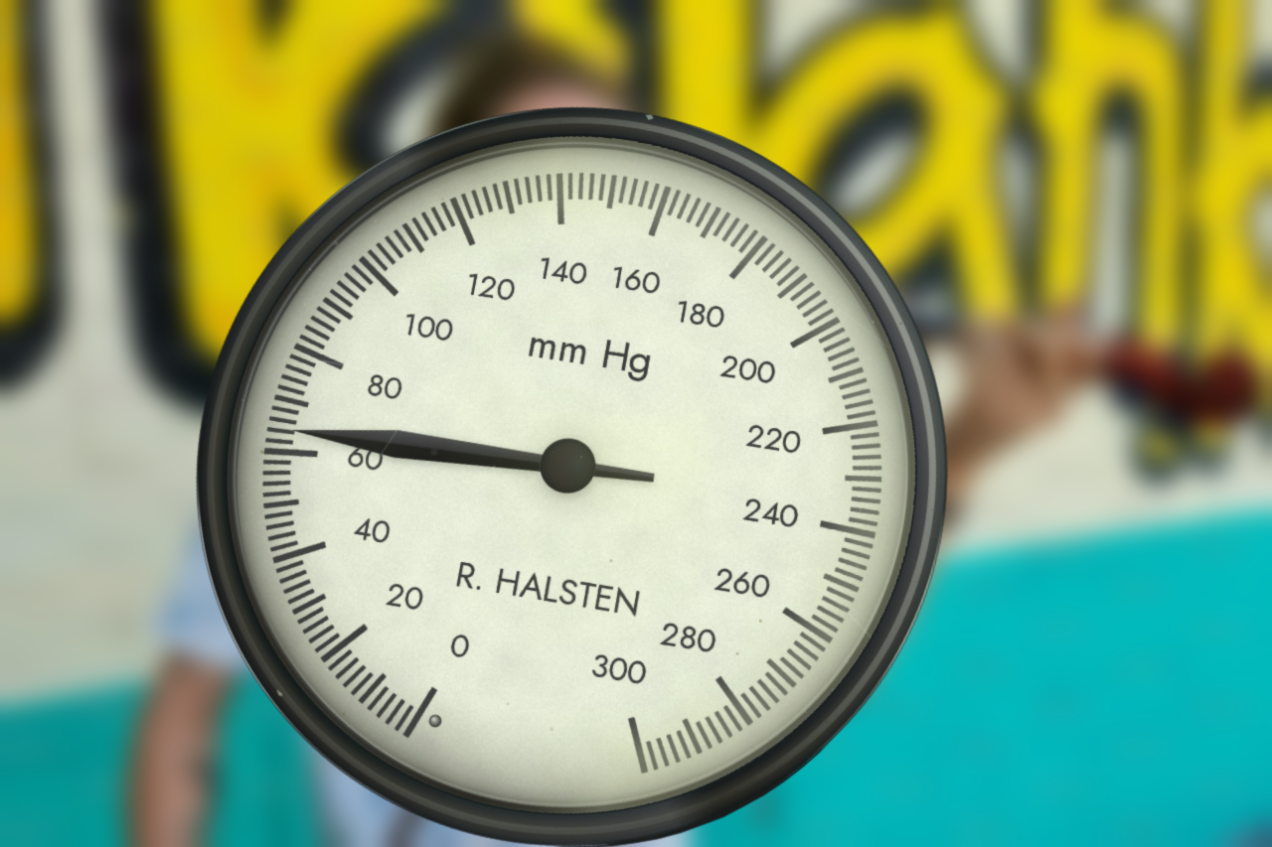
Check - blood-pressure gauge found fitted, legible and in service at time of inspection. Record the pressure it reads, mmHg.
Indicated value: 64 mmHg
